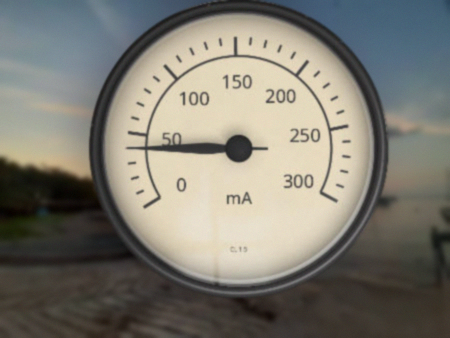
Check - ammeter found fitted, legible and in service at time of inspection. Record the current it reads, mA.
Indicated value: 40 mA
